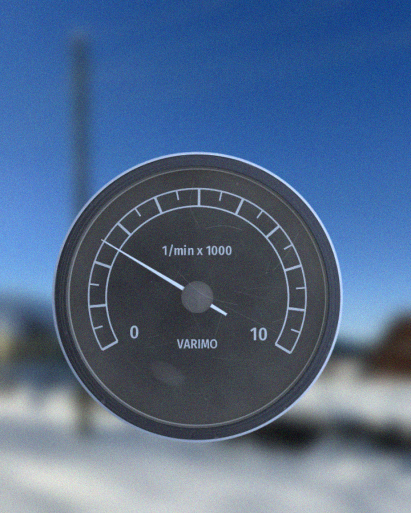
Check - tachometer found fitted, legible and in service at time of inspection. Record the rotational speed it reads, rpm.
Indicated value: 2500 rpm
